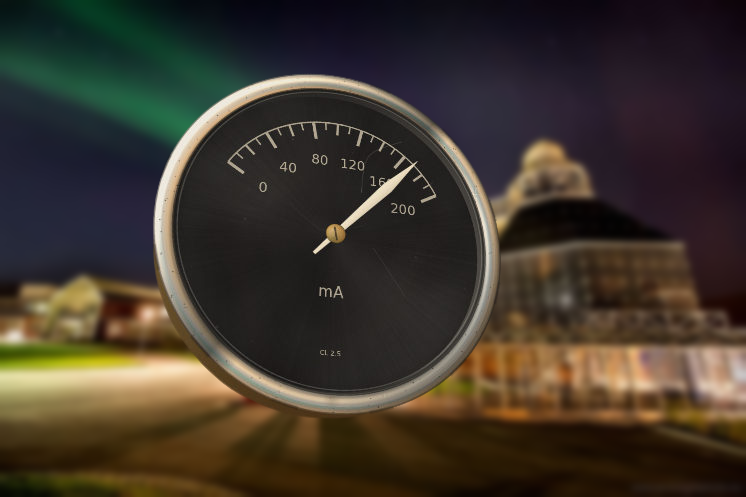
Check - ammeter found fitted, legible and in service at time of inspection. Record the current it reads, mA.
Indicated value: 170 mA
